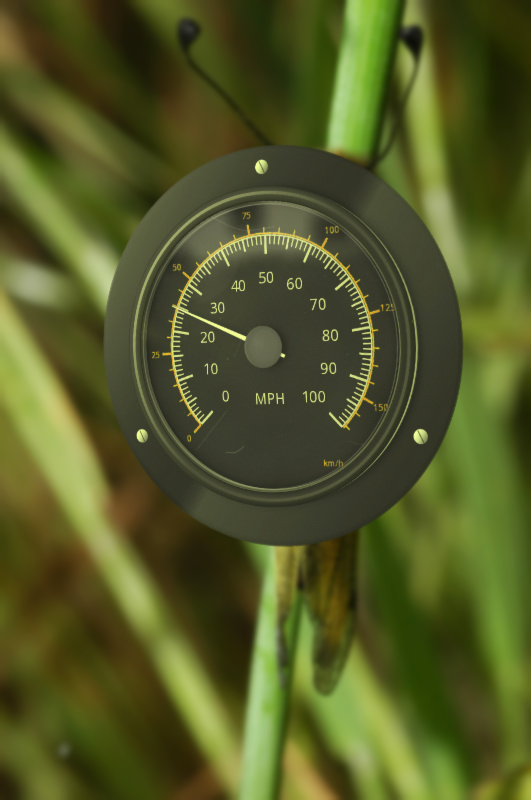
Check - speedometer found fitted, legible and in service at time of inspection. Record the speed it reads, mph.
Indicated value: 25 mph
